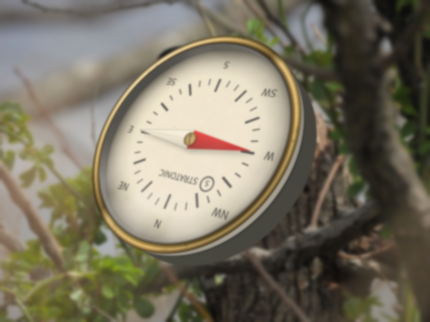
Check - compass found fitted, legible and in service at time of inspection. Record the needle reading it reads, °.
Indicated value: 270 °
